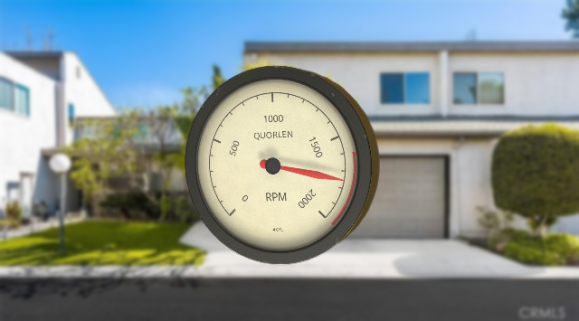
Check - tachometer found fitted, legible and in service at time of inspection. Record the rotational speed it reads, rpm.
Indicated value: 1750 rpm
